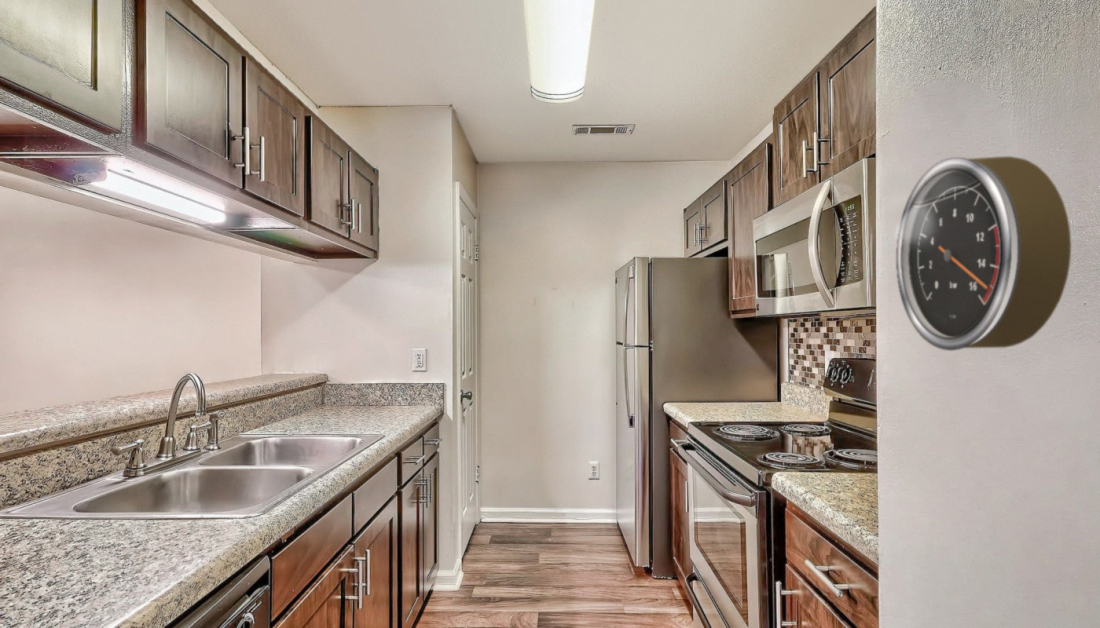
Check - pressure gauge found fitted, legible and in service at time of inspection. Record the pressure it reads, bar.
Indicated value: 15 bar
